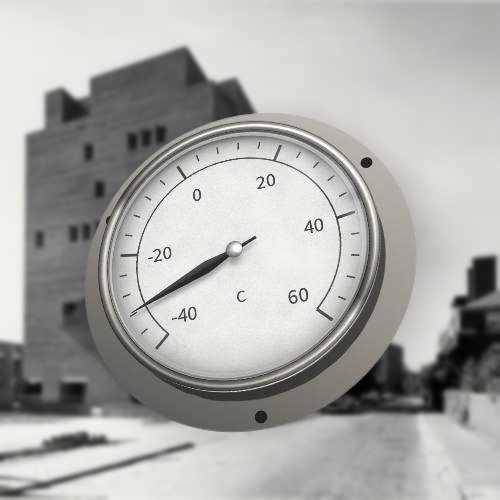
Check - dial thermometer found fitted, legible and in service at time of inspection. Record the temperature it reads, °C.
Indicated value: -32 °C
